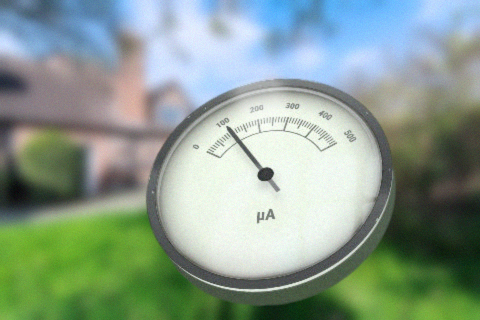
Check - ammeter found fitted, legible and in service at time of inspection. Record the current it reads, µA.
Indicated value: 100 µA
